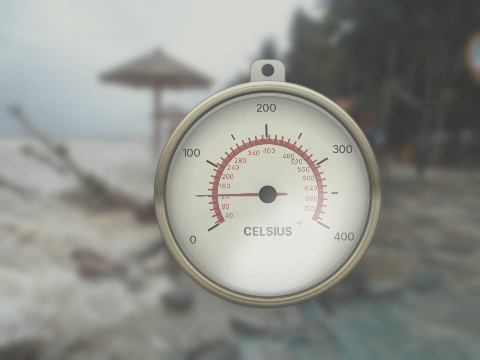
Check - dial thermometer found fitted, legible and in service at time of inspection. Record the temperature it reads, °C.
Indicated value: 50 °C
